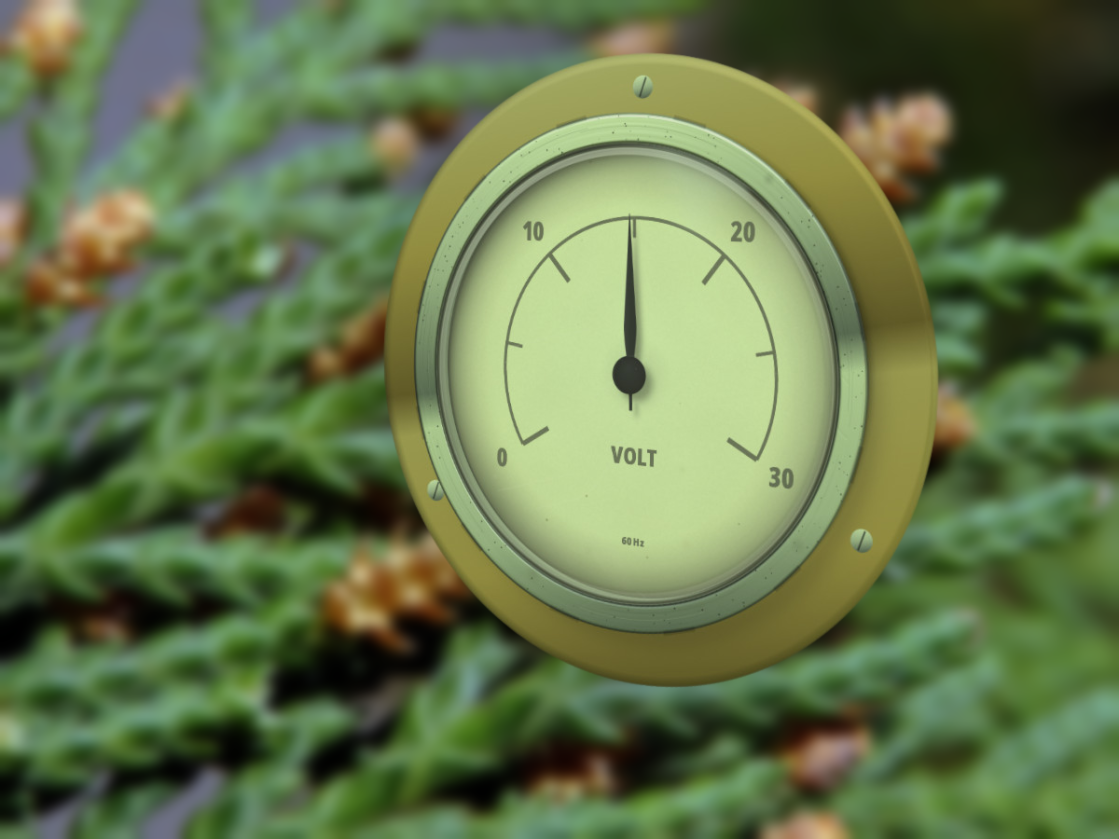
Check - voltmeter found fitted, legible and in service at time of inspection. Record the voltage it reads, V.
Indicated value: 15 V
